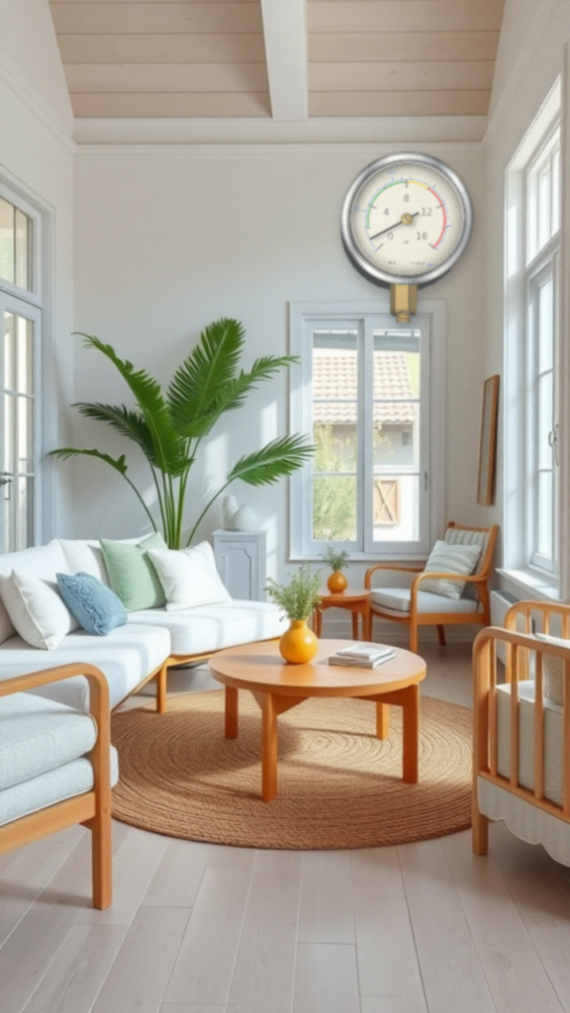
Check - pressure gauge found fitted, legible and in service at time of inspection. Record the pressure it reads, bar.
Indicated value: 1 bar
